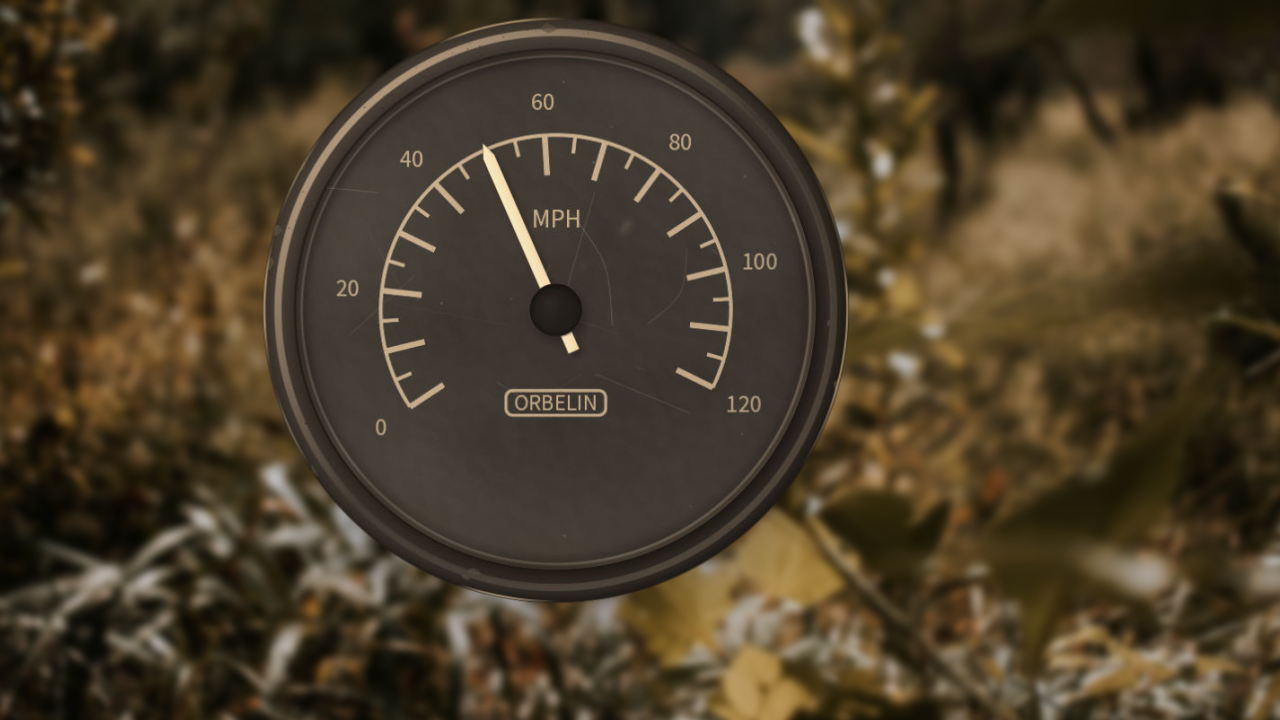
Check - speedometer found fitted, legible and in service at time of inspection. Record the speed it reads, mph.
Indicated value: 50 mph
